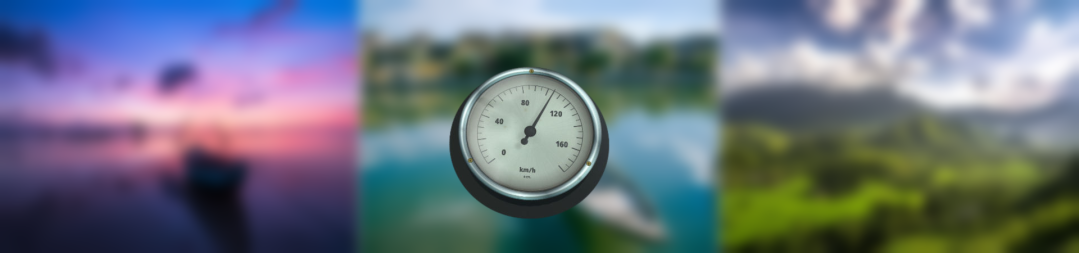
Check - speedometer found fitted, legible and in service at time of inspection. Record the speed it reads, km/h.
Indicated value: 105 km/h
